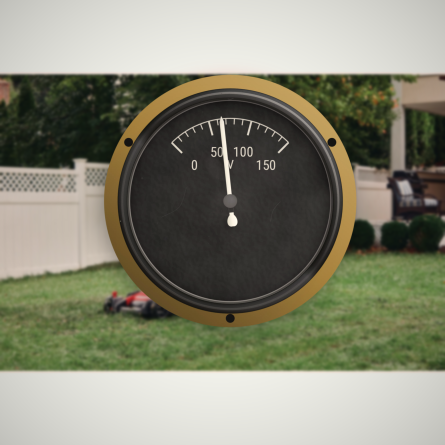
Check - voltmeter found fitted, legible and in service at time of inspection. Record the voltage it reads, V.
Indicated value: 65 V
